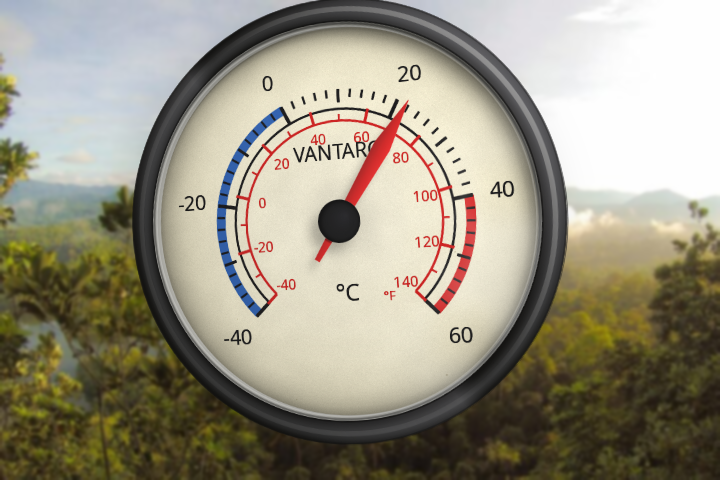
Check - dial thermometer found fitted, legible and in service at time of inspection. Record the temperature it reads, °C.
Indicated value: 22 °C
